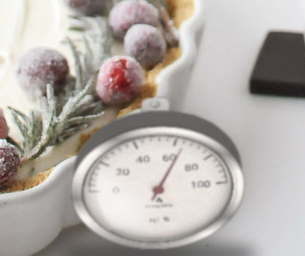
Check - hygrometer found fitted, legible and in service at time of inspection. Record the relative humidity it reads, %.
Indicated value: 64 %
